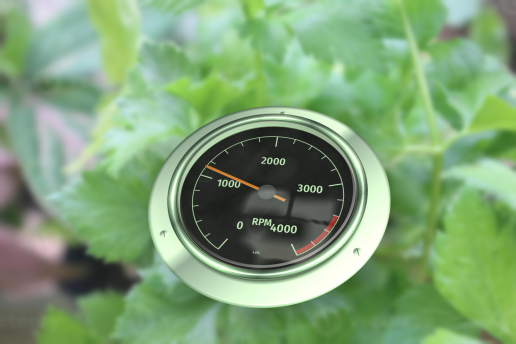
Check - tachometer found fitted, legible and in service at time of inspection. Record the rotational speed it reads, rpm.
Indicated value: 1100 rpm
